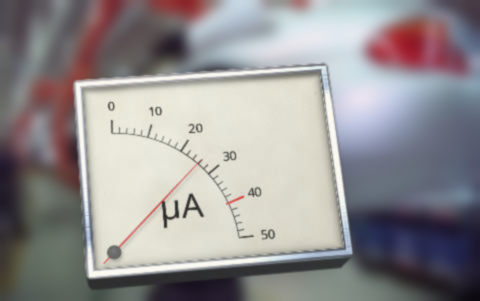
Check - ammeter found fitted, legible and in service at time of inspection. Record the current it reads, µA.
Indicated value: 26 µA
